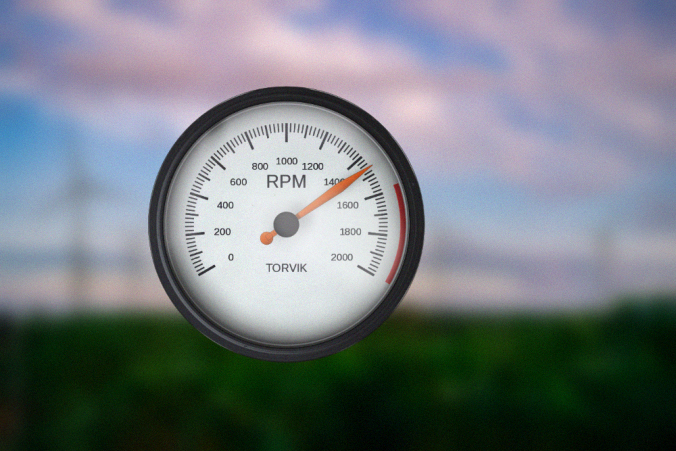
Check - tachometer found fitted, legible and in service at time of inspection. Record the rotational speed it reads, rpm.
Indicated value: 1460 rpm
